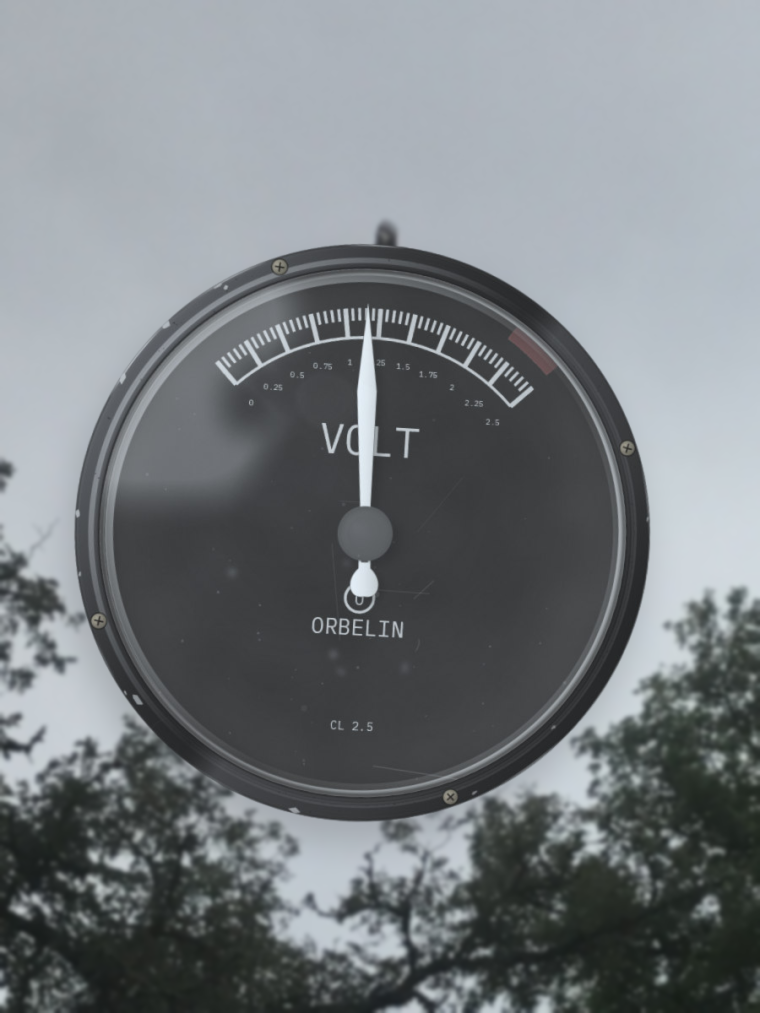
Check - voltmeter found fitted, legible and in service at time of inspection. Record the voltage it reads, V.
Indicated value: 1.15 V
